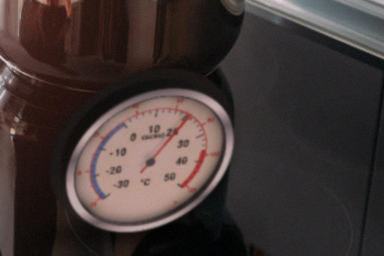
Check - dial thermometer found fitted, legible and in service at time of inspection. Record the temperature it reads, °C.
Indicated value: 20 °C
